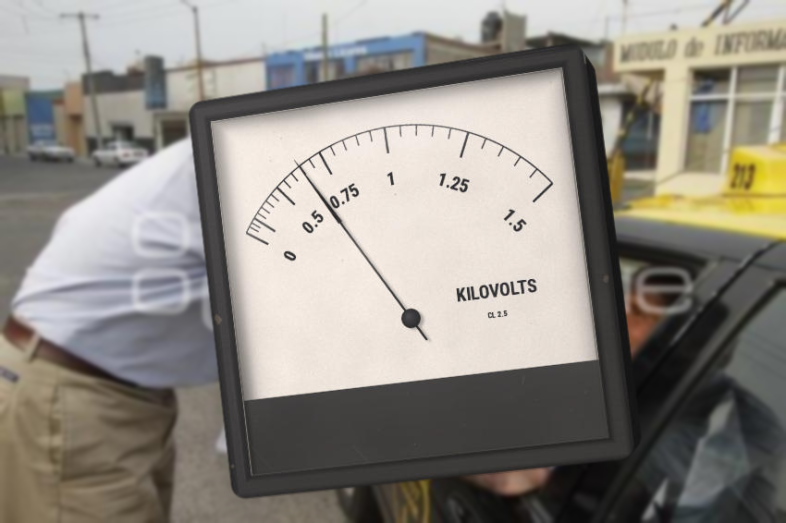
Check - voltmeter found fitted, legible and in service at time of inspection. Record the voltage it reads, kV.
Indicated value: 0.65 kV
